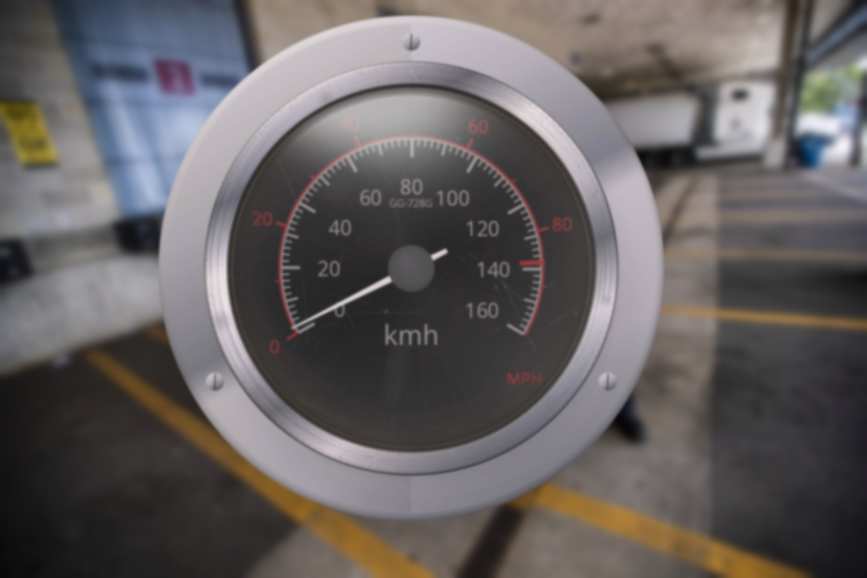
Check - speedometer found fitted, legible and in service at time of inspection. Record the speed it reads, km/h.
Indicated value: 2 km/h
